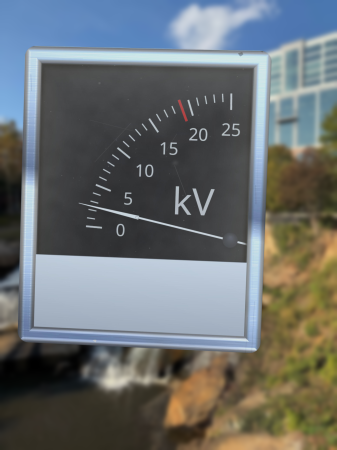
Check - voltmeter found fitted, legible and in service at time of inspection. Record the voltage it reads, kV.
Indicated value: 2.5 kV
